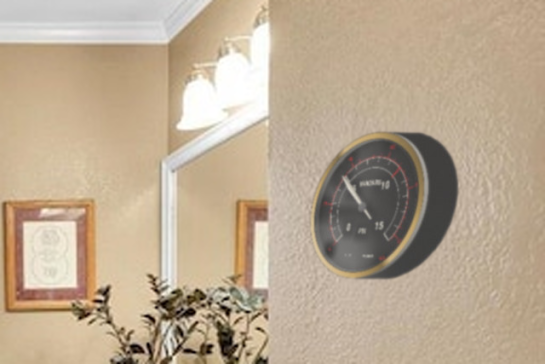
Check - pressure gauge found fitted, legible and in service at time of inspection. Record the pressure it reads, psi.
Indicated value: 5 psi
